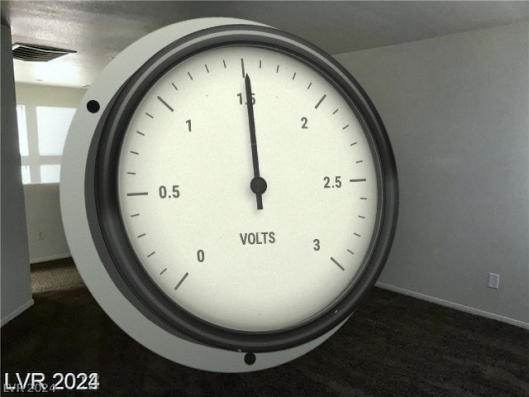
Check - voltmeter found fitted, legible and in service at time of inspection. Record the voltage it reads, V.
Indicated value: 1.5 V
